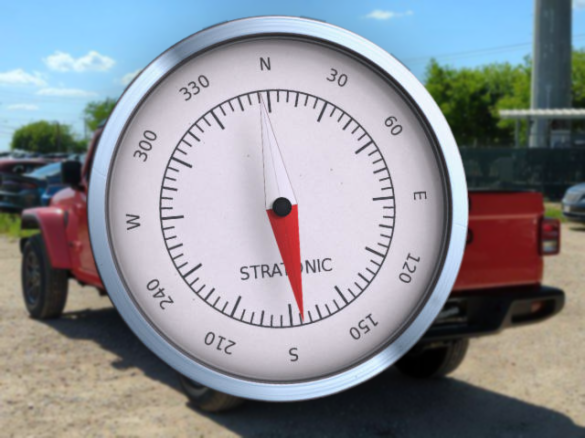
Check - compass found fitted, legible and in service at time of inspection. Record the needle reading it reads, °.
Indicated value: 175 °
